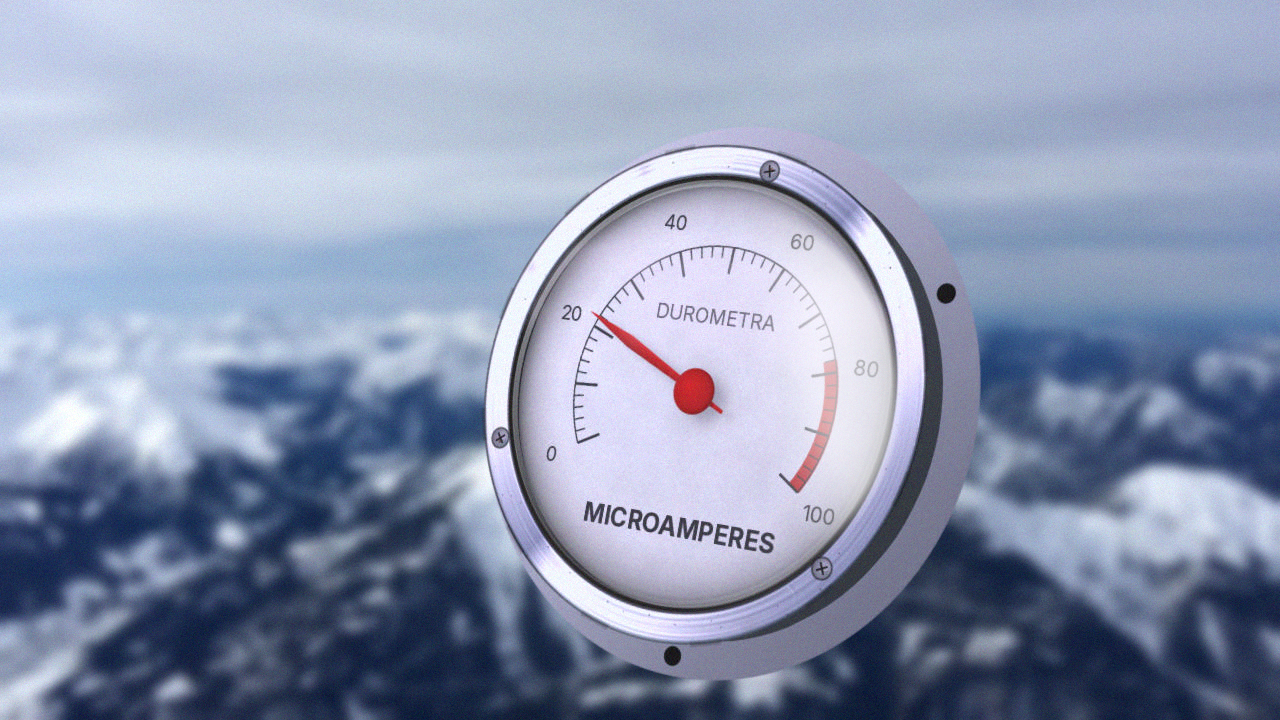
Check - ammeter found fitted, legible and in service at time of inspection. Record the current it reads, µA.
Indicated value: 22 µA
